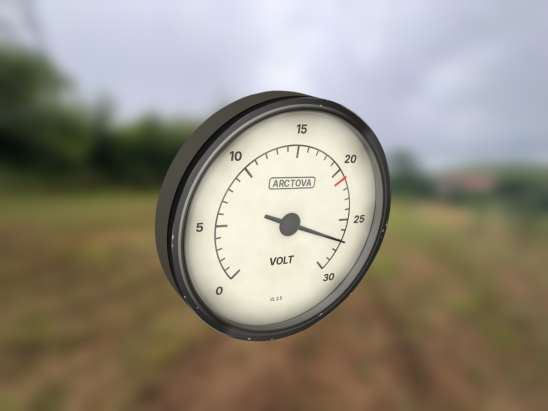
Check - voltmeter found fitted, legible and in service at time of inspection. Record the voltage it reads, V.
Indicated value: 27 V
